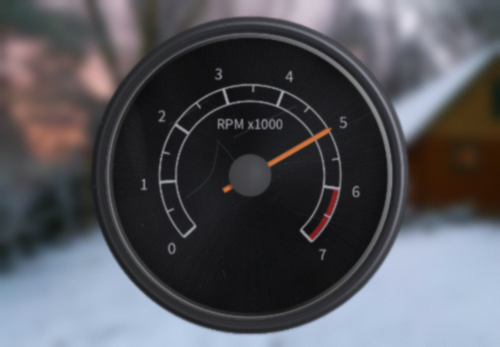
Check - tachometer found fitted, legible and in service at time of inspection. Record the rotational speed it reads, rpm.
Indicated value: 5000 rpm
